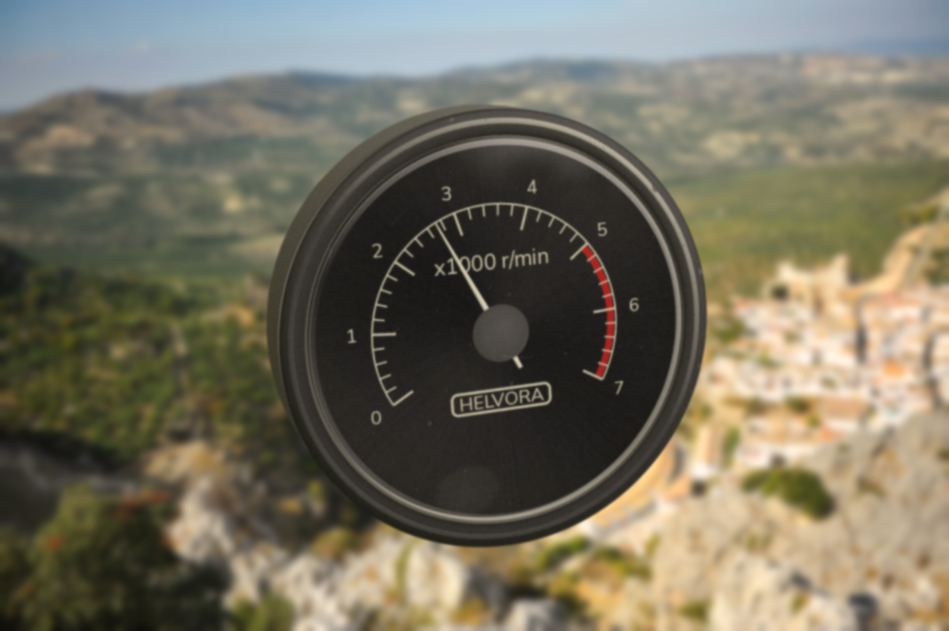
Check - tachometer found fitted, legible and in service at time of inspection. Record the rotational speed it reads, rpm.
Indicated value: 2700 rpm
